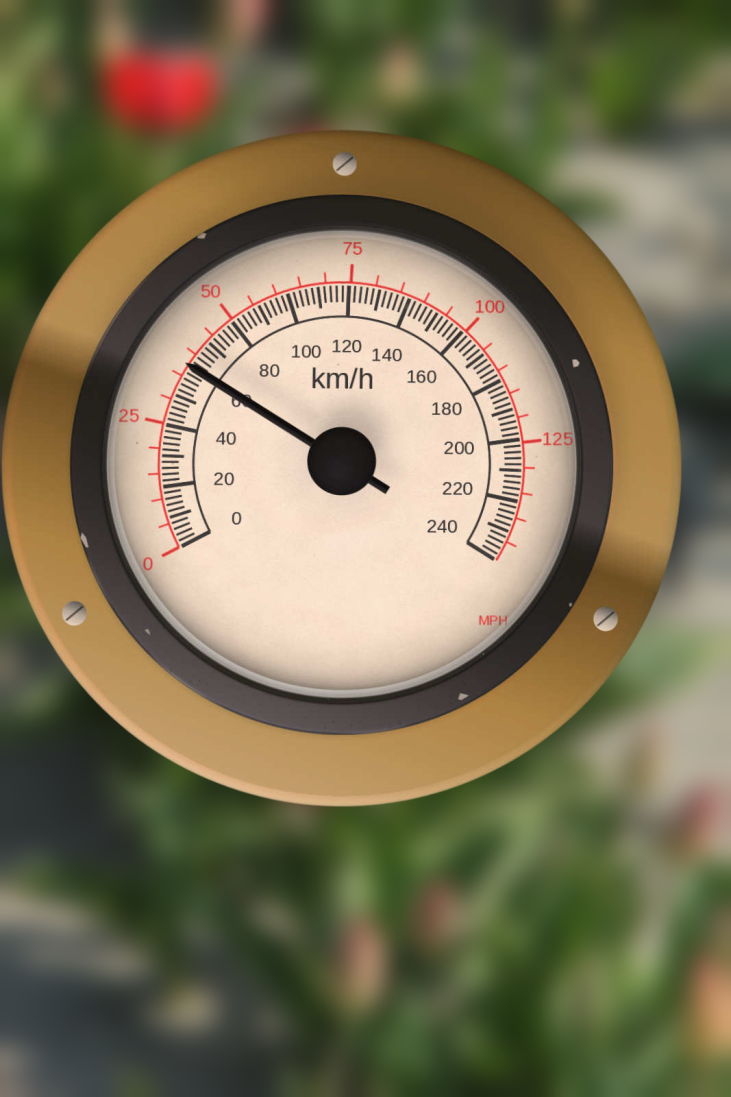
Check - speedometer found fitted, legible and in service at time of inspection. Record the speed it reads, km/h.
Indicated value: 60 km/h
